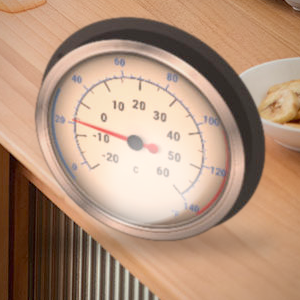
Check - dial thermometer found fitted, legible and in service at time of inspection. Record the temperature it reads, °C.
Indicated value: -5 °C
